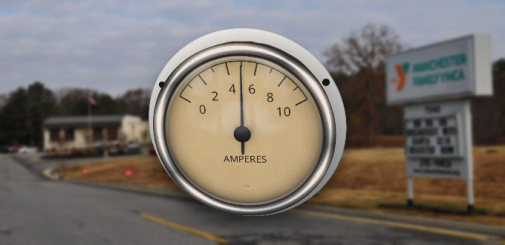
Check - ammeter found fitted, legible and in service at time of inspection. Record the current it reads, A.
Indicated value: 5 A
